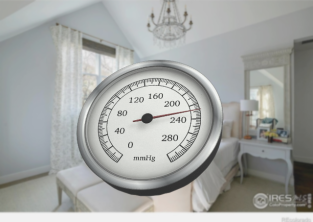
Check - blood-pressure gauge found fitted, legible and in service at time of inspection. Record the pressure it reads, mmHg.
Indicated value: 230 mmHg
